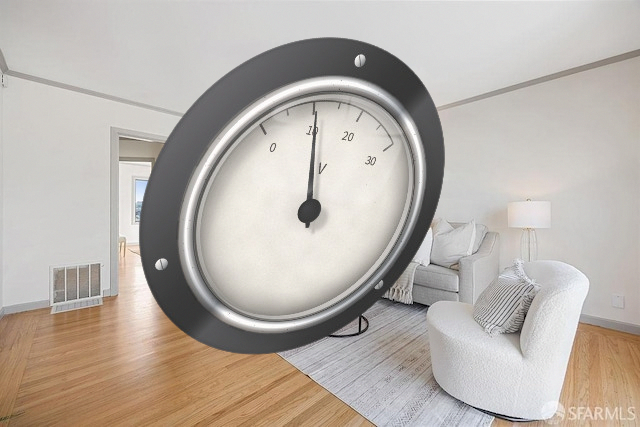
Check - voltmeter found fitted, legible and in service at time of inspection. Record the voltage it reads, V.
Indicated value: 10 V
